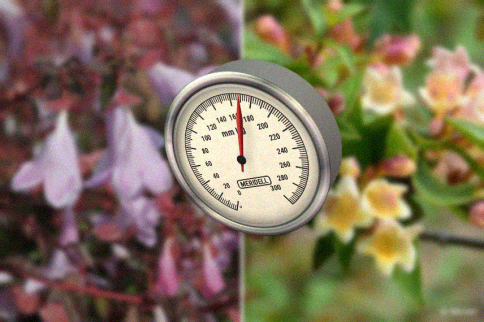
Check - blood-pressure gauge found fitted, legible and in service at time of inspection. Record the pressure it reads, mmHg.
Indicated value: 170 mmHg
